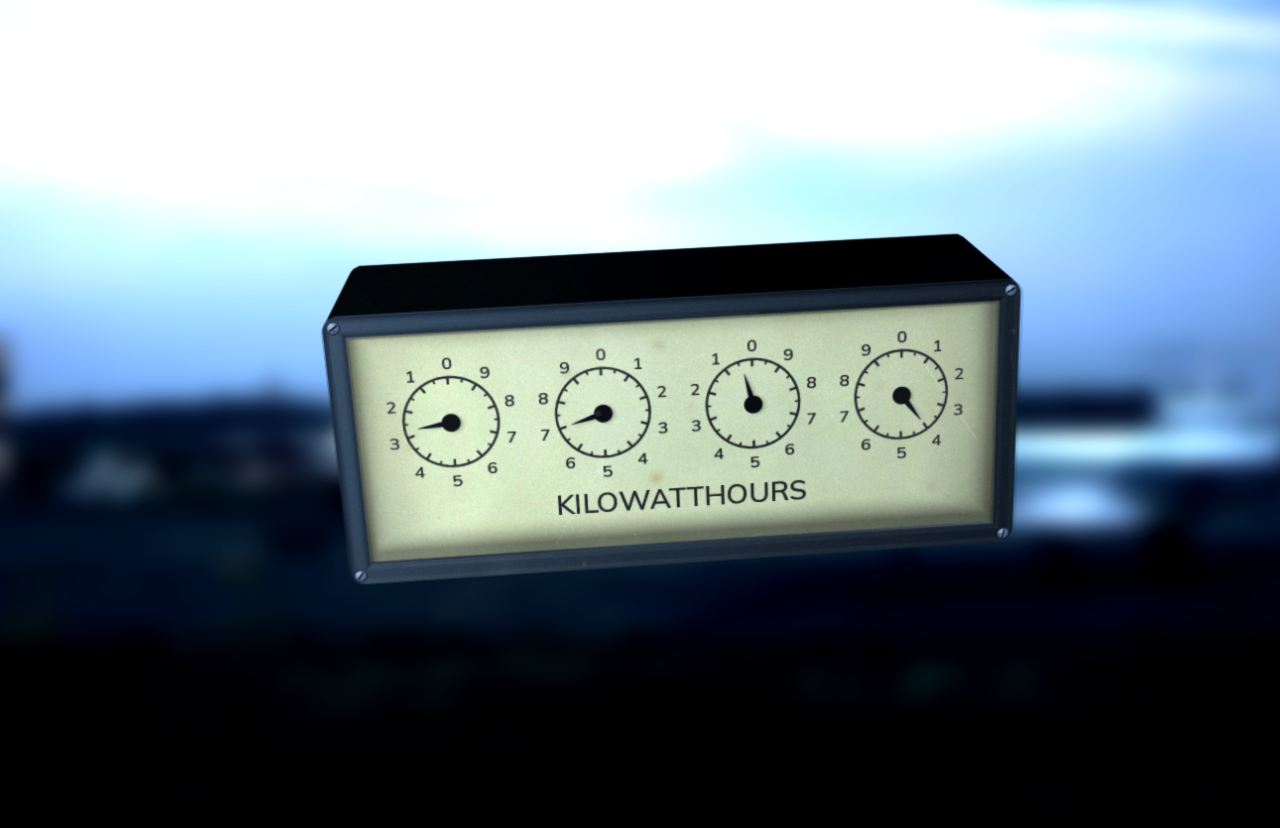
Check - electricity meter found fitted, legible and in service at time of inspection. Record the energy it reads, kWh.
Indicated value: 2704 kWh
